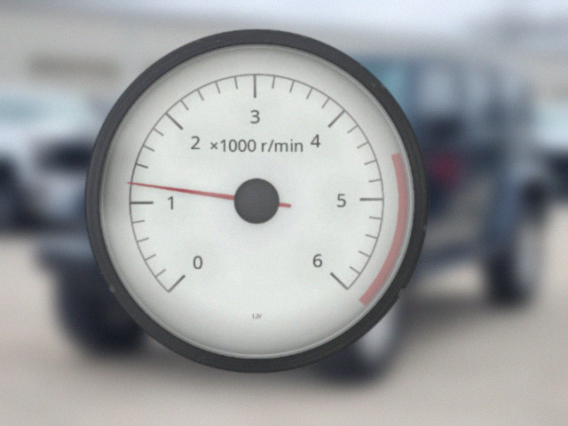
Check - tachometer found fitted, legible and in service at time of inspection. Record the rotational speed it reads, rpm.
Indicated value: 1200 rpm
